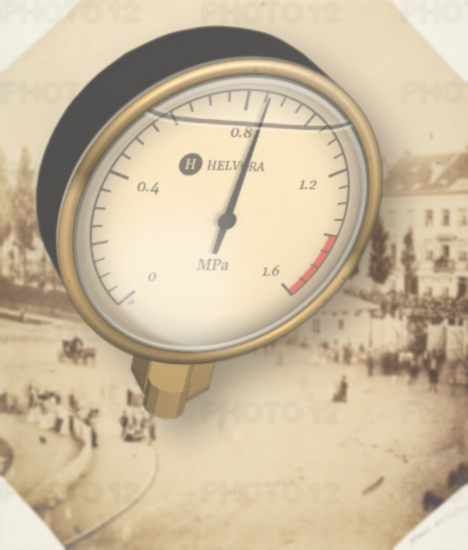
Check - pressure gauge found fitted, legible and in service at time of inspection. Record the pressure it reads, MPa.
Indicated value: 0.85 MPa
